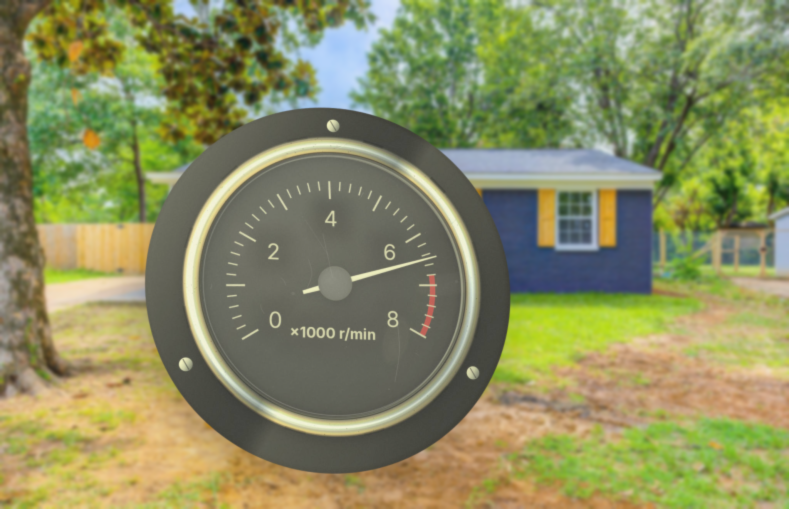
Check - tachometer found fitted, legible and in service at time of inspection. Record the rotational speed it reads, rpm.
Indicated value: 6500 rpm
